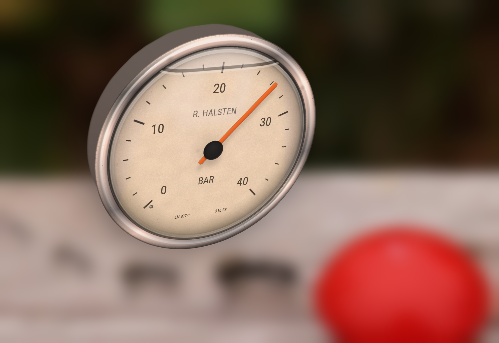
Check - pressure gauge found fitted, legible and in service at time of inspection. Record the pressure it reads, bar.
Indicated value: 26 bar
